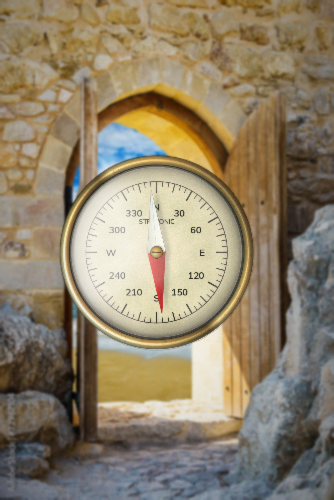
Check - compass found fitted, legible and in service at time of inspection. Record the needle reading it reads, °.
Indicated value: 175 °
